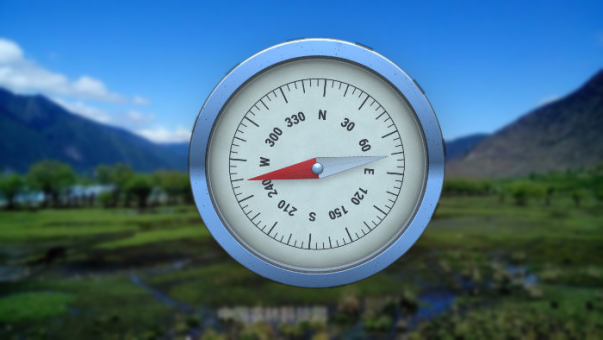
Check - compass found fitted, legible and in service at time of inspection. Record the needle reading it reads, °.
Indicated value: 255 °
